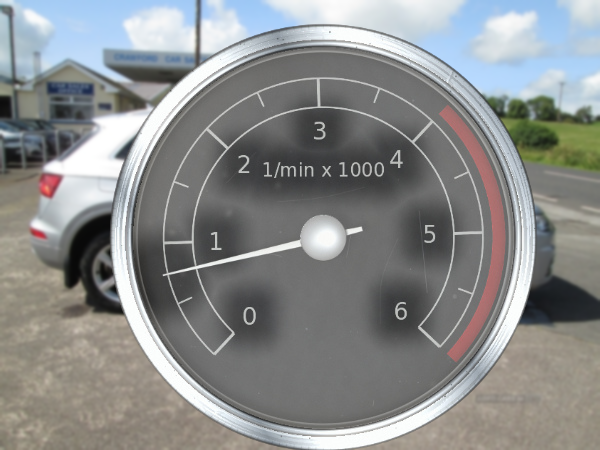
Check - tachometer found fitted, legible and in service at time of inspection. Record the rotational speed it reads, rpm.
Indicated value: 750 rpm
